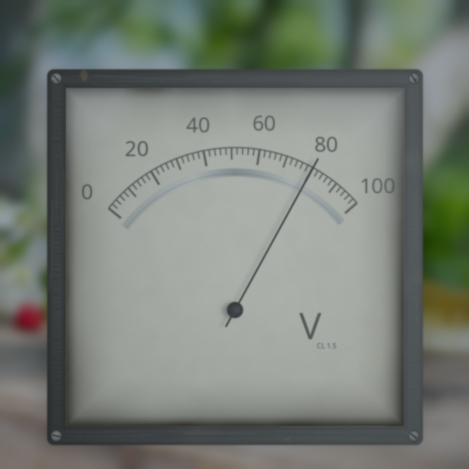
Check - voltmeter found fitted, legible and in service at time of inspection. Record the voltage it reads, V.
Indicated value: 80 V
